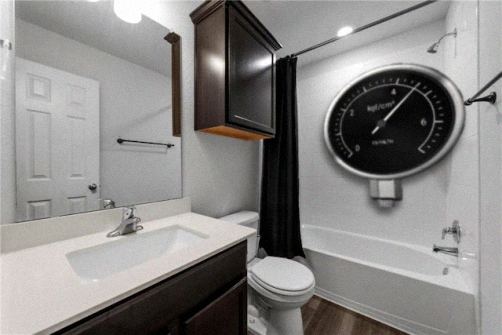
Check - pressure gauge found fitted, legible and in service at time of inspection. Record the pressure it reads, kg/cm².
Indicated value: 4.6 kg/cm²
